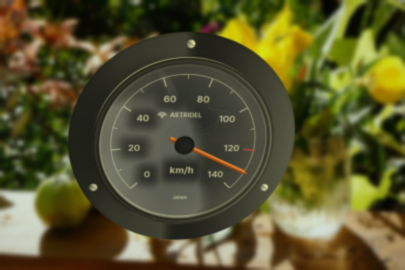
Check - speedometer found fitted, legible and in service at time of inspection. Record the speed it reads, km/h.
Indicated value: 130 km/h
